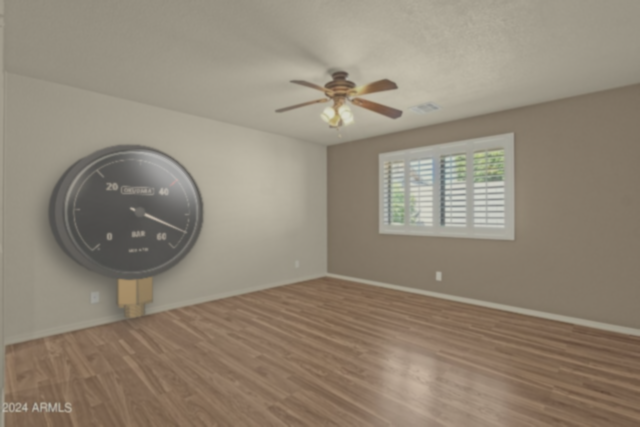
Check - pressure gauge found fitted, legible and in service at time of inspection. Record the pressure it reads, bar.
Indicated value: 55 bar
